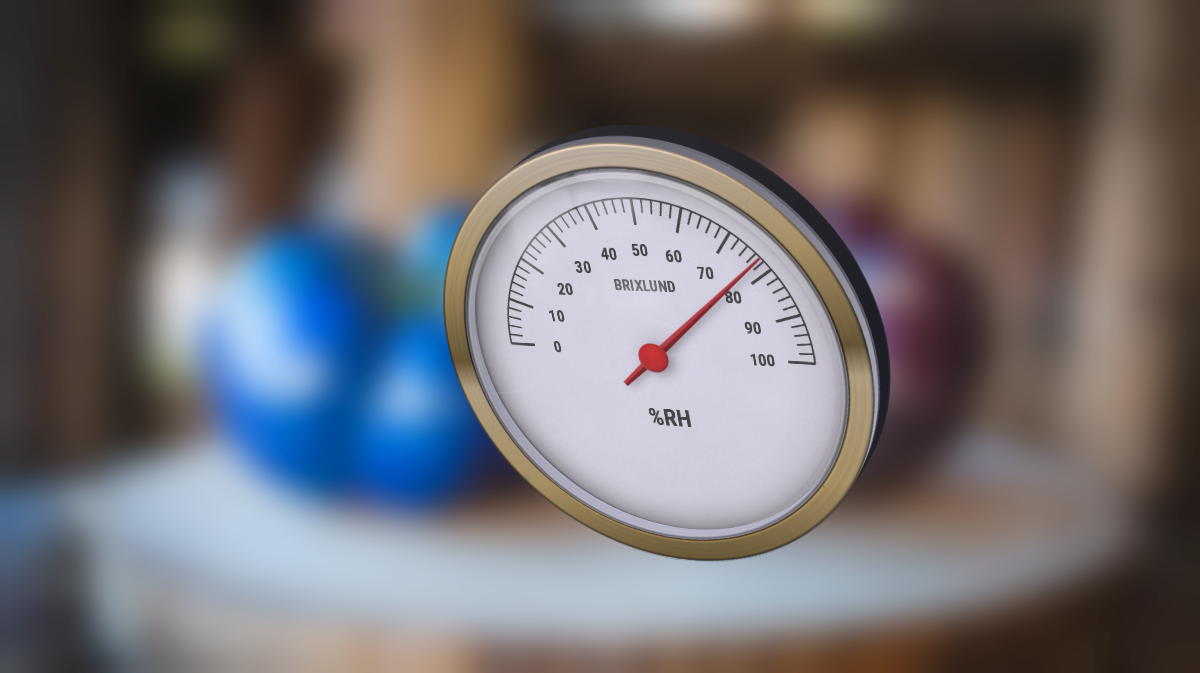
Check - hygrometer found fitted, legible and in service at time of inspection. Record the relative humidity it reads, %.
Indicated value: 77 %
